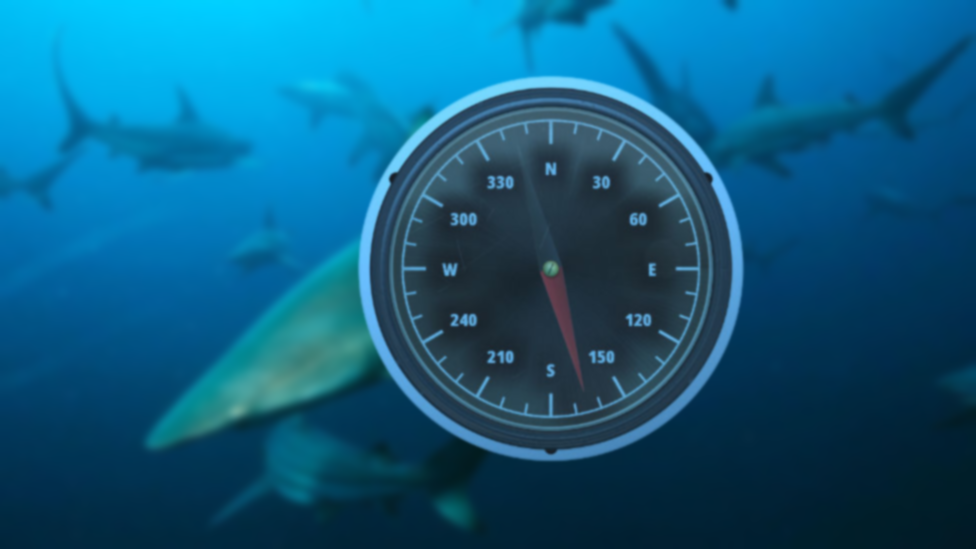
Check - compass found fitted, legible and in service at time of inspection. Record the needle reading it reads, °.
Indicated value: 165 °
